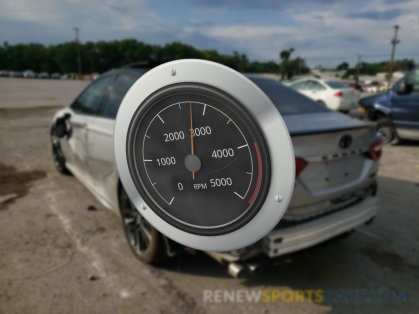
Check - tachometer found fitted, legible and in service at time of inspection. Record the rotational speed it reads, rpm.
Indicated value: 2750 rpm
